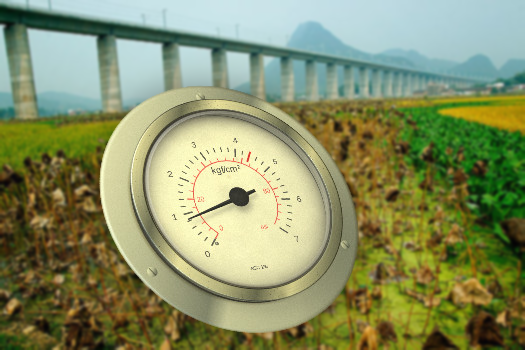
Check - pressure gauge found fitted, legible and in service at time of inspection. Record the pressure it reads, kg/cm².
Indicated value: 0.8 kg/cm²
